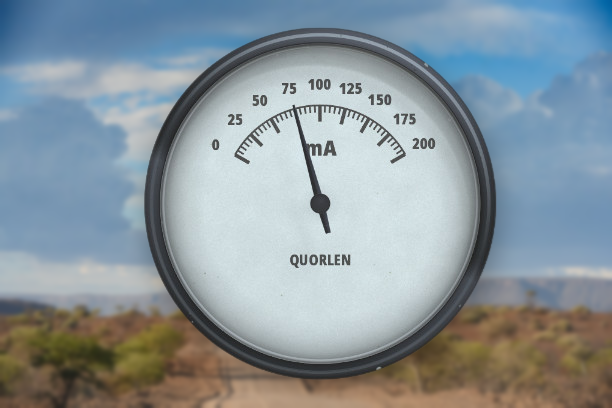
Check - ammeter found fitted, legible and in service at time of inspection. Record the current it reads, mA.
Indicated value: 75 mA
